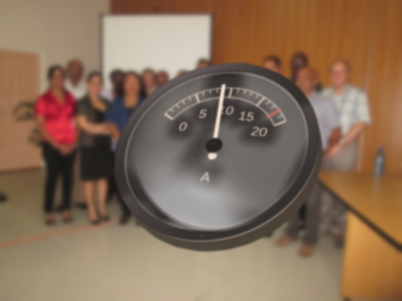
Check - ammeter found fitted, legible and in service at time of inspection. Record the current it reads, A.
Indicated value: 9 A
